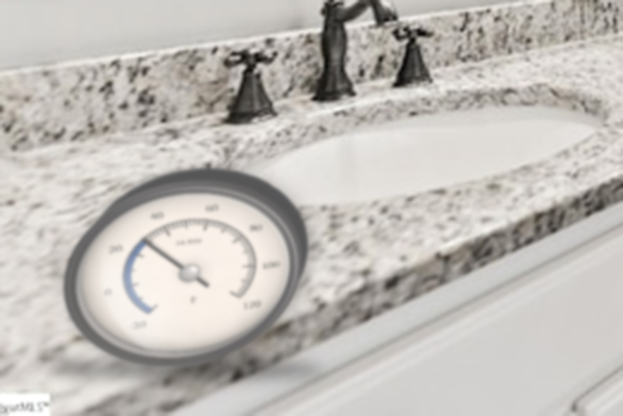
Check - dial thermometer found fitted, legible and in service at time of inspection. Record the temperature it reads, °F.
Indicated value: 30 °F
